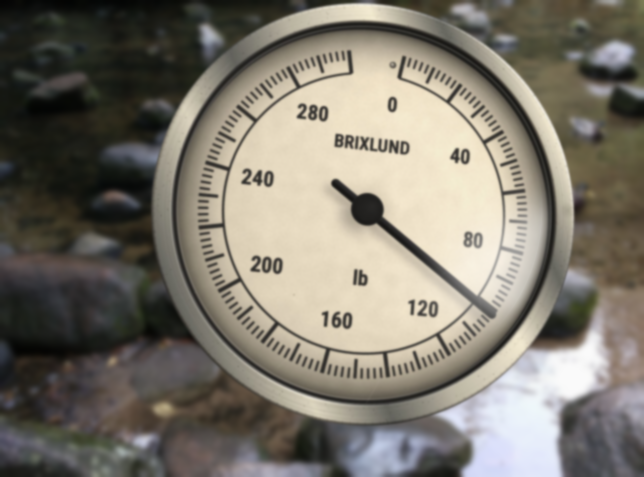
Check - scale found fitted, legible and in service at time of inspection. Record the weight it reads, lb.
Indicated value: 102 lb
